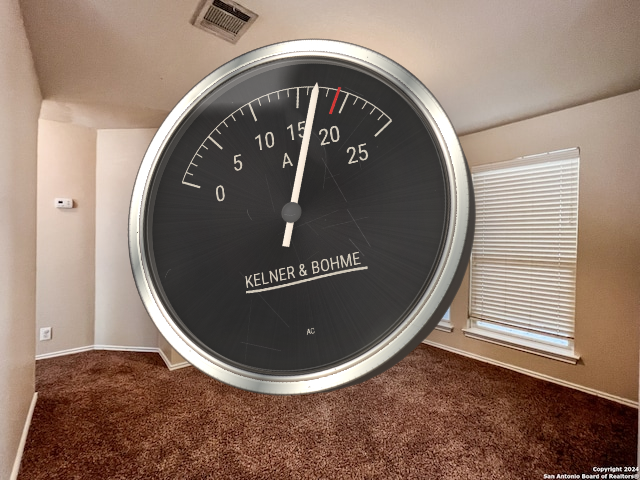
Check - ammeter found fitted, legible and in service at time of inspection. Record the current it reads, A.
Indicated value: 17 A
